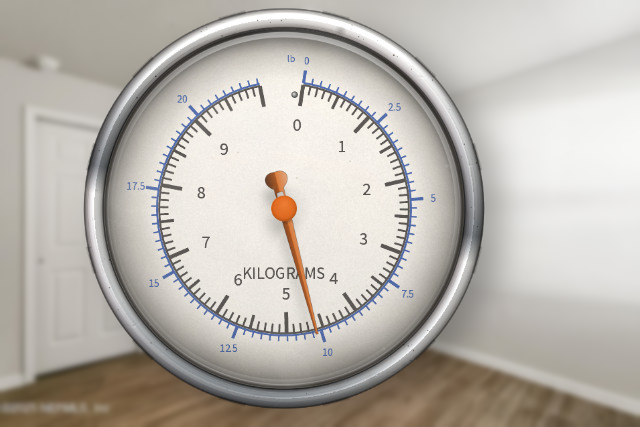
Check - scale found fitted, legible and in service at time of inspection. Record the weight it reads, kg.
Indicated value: 4.6 kg
